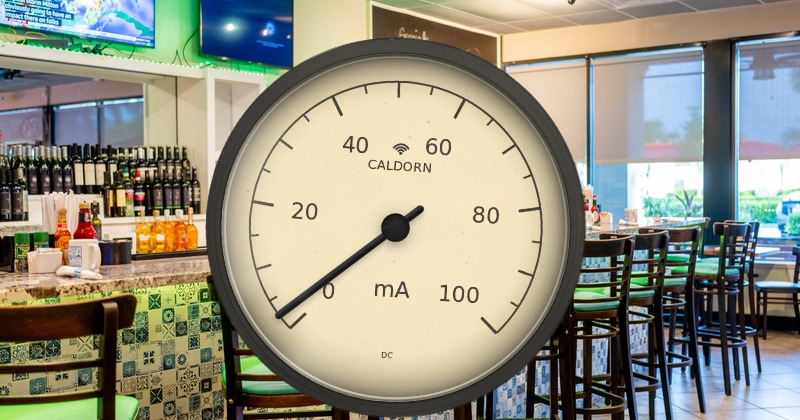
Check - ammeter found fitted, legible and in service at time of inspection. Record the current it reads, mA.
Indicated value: 2.5 mA
